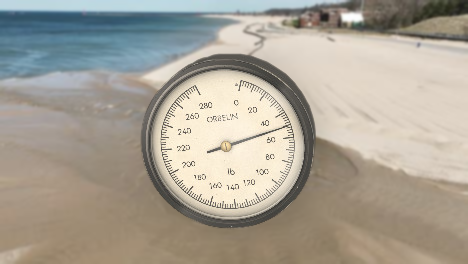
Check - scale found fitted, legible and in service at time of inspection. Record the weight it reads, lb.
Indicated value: 50 lb
